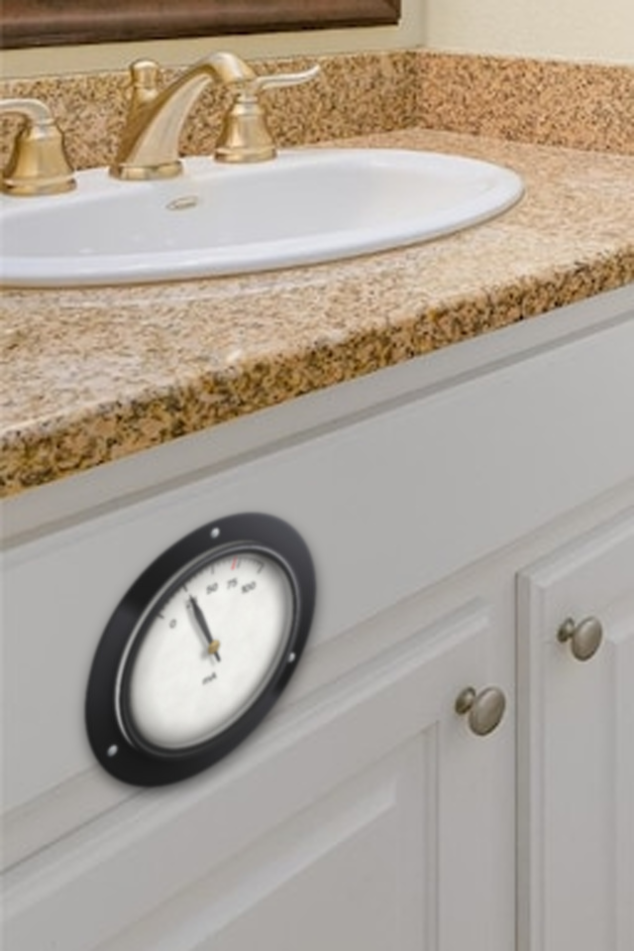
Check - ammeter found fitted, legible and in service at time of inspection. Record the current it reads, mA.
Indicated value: 25 mA
